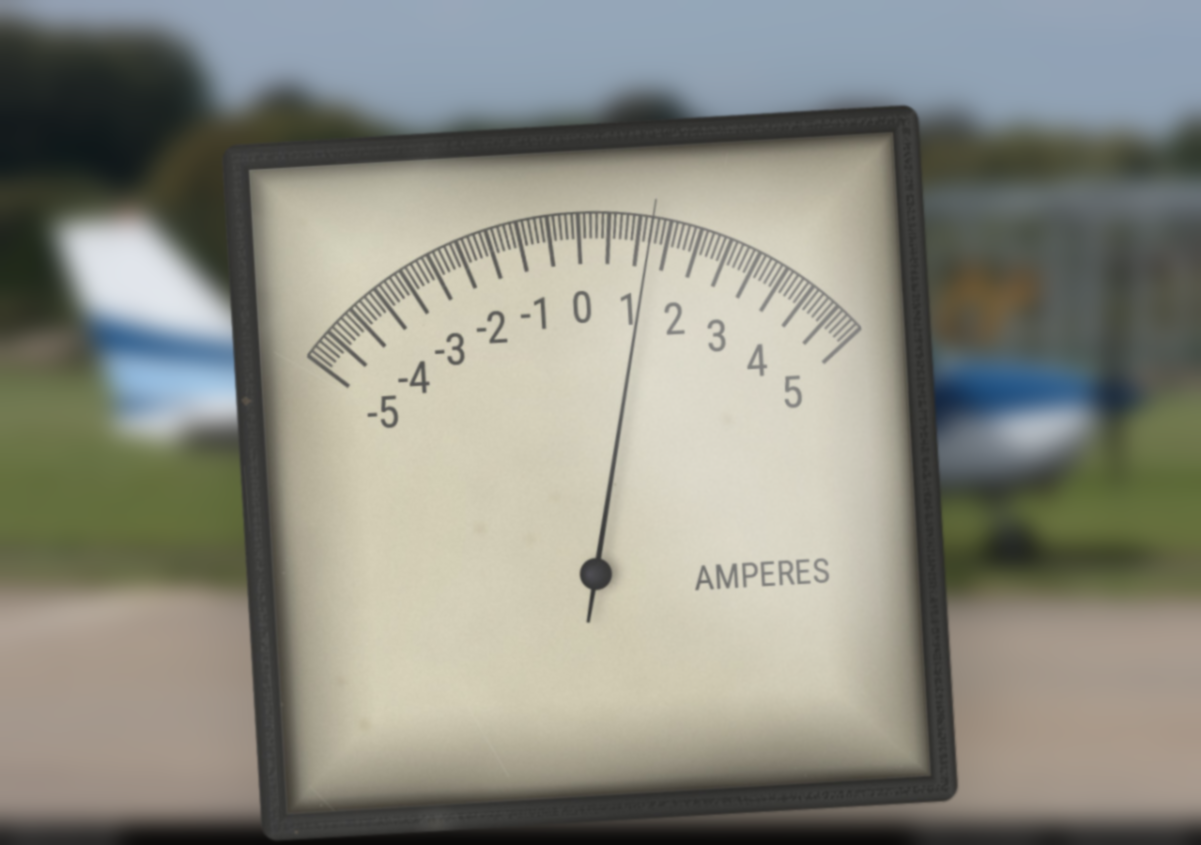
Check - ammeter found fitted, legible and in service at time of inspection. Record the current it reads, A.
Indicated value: 1.2 A
